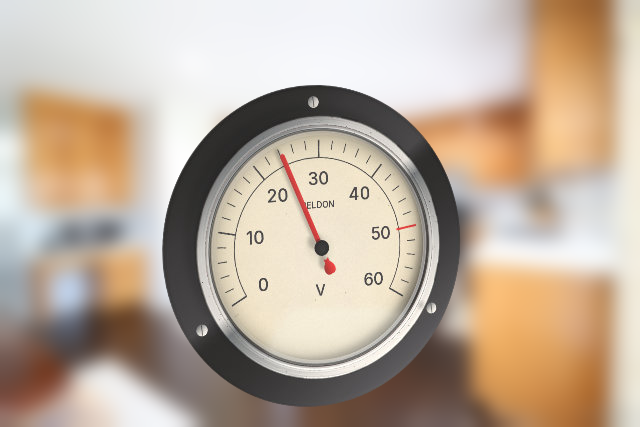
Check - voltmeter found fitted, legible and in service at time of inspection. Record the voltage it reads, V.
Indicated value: 24 V
